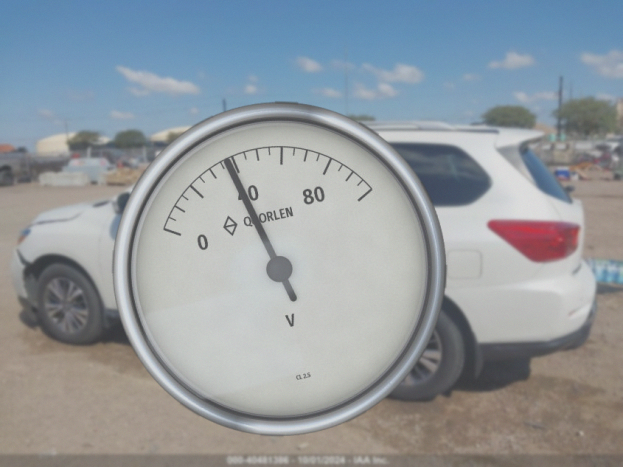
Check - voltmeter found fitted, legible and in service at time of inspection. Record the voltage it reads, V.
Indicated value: 37.5 V
